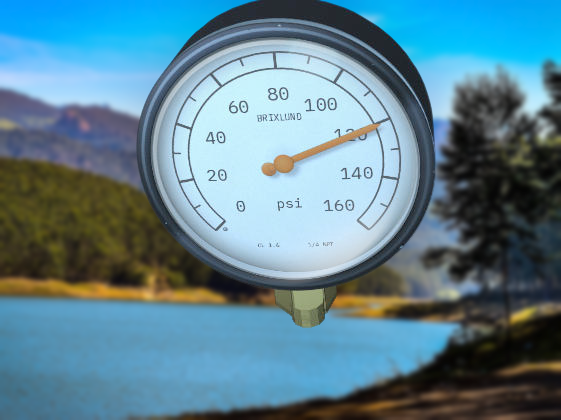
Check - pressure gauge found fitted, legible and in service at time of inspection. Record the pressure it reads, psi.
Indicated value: 120 psi
